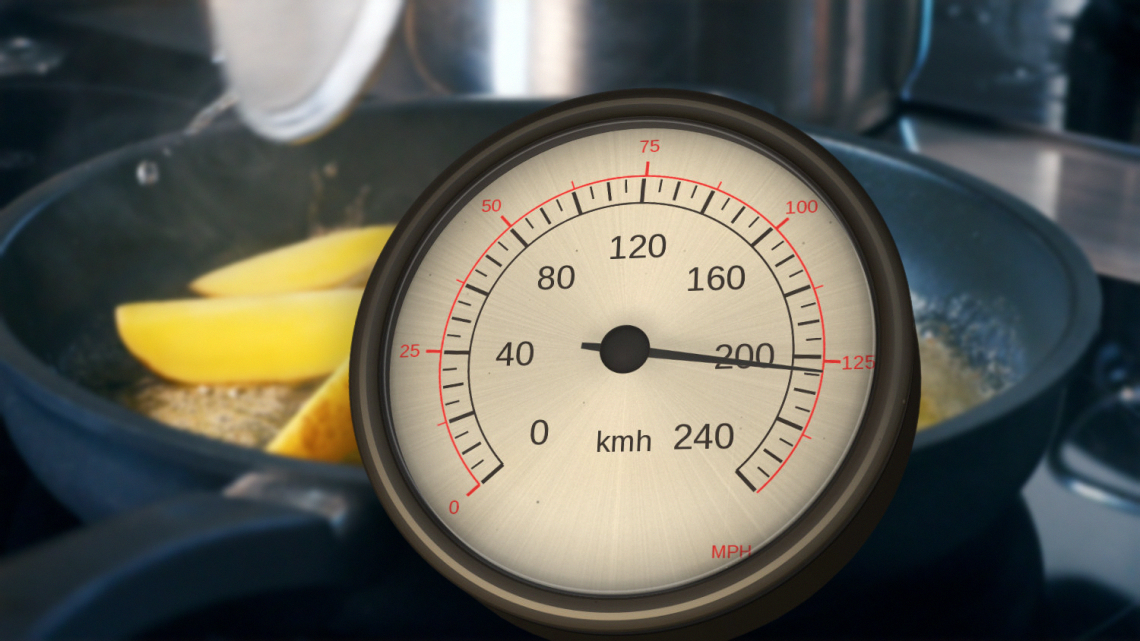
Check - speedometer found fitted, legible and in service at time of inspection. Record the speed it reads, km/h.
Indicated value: 205 km/h
